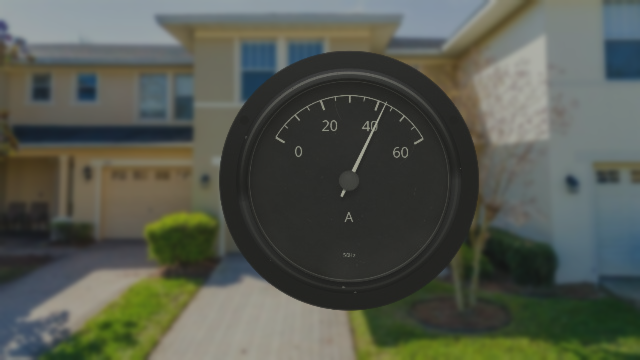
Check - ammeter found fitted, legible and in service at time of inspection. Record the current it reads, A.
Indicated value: 42.5 A
